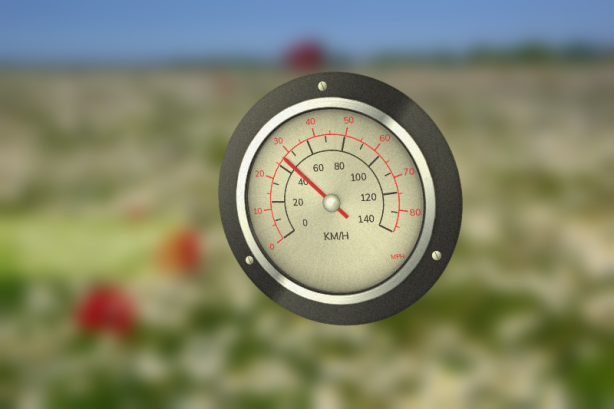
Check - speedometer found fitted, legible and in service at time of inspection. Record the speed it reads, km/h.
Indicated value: 45 km/h
